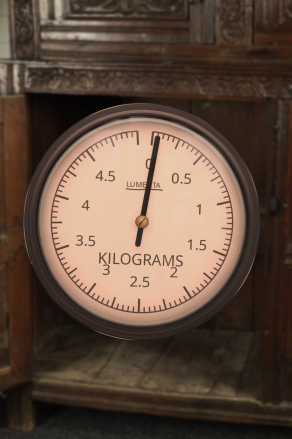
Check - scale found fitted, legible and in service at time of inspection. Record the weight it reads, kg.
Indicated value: 0.05 kg
